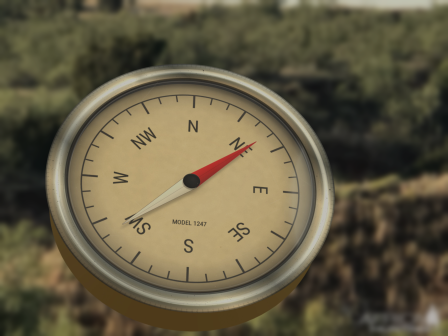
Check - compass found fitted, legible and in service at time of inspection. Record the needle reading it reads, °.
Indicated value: 50 °
